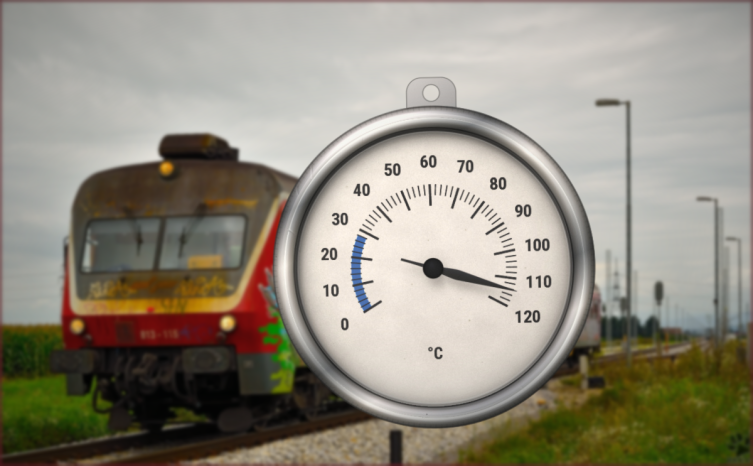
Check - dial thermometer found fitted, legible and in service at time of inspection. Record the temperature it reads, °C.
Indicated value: 114 °C
